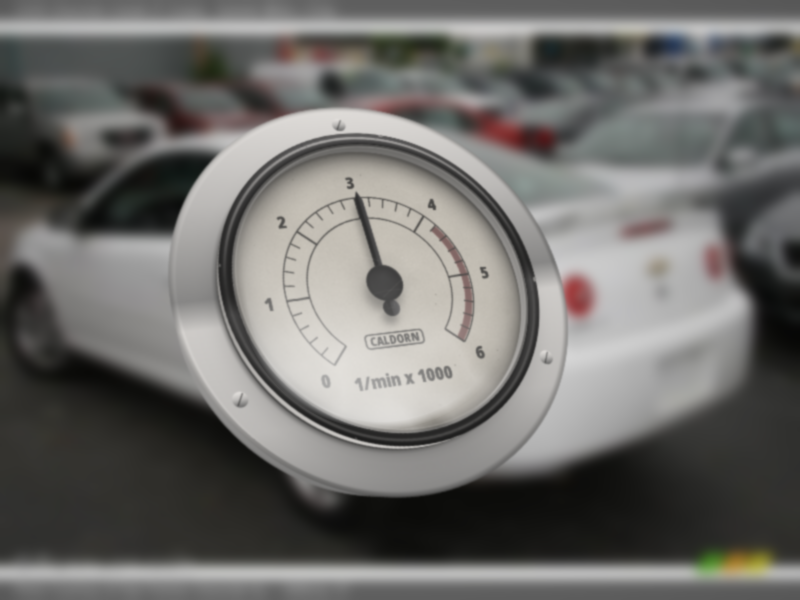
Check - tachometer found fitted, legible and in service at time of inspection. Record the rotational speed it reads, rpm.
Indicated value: 3000 rpm
